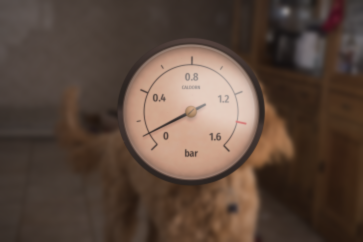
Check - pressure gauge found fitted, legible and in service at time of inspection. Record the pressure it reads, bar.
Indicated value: 0.1 bar
